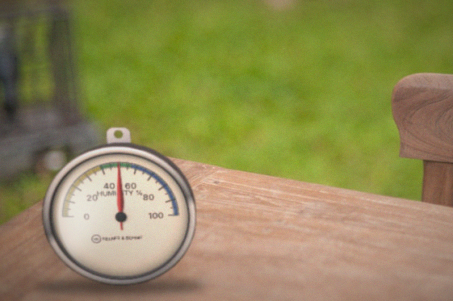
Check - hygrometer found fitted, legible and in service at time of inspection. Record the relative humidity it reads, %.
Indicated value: 50 %
